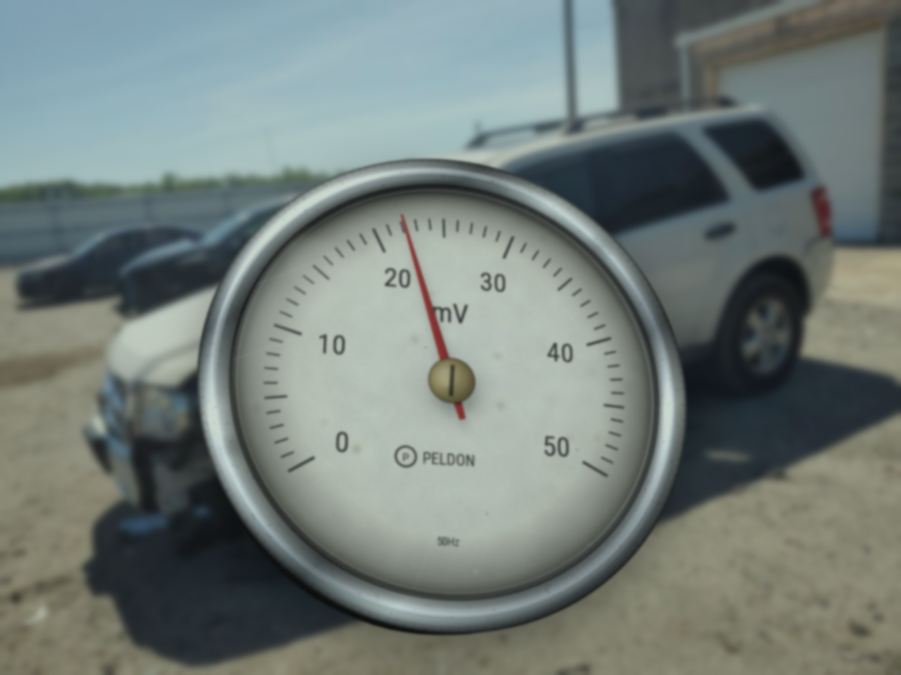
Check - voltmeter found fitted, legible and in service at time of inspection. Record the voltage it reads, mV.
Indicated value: 22 mV
